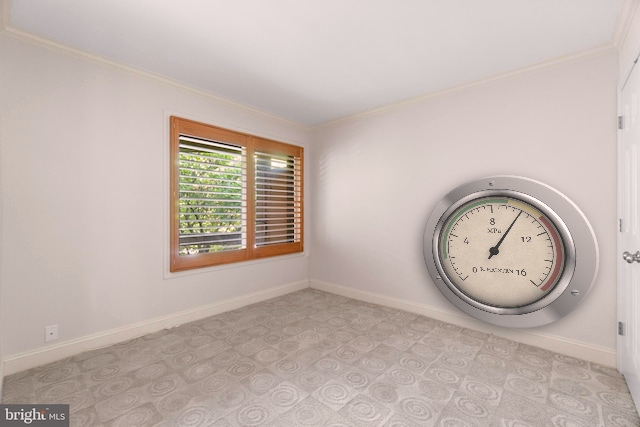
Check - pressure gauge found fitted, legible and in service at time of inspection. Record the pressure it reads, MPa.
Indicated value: 10 MPa
